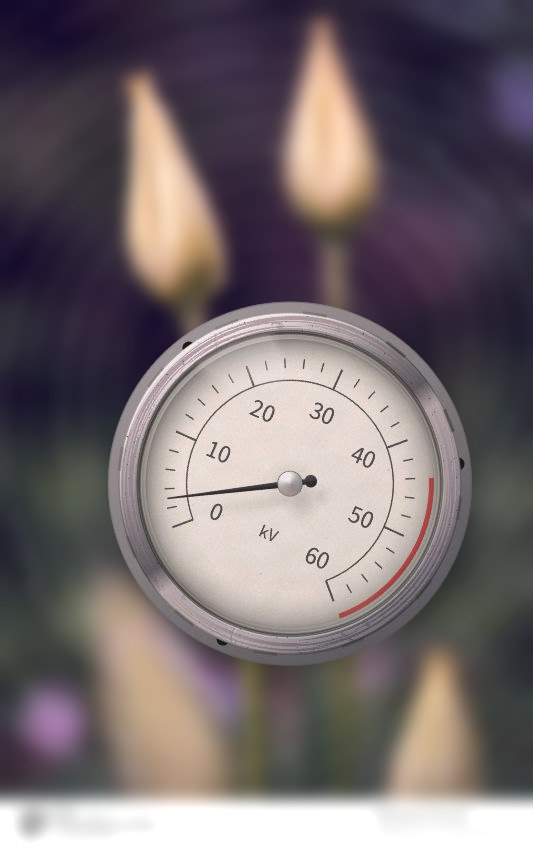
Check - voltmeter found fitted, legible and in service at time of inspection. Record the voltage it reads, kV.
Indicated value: 3 kV
